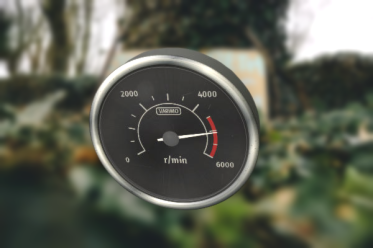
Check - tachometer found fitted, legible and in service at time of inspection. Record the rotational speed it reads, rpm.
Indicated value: 5000 rpm
